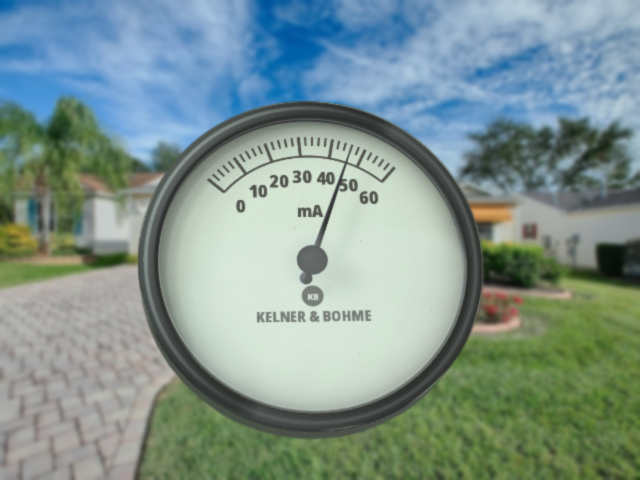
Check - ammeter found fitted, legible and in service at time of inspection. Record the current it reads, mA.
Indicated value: 46 mA
